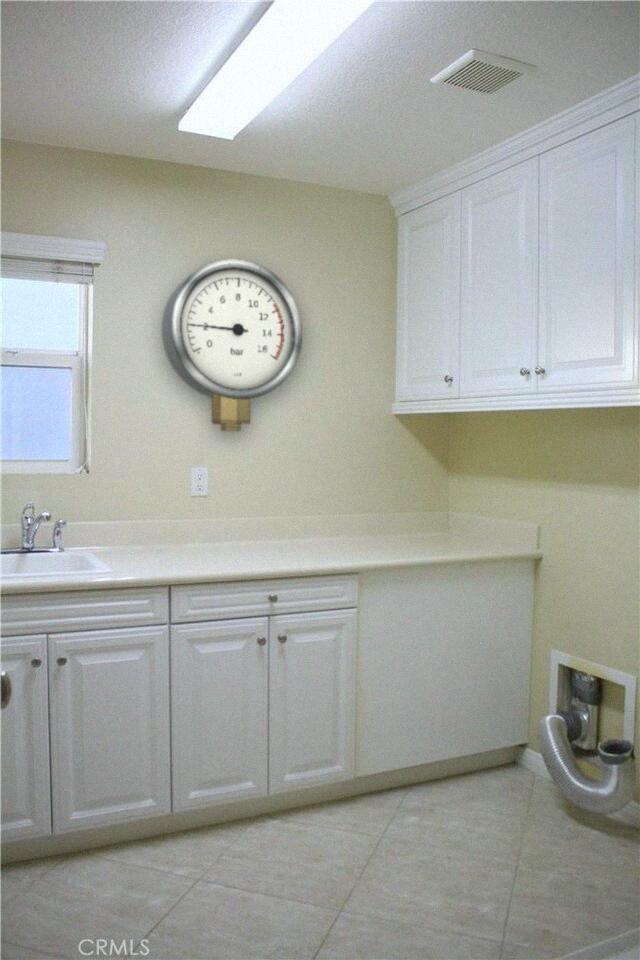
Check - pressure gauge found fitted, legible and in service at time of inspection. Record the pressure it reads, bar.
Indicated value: 2 bar
